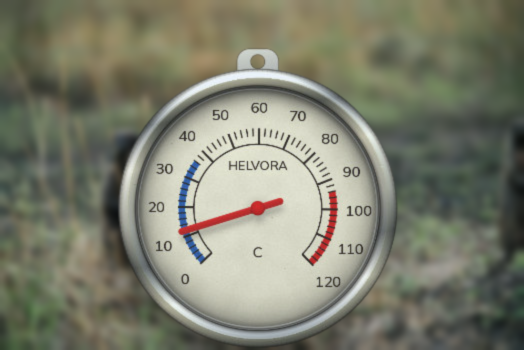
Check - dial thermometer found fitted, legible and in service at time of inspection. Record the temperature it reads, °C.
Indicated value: 12 °C
